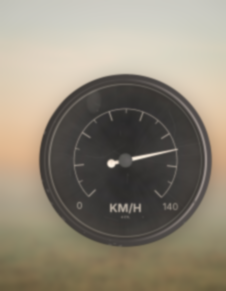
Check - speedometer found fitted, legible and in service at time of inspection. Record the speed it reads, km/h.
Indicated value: 110 km/h
